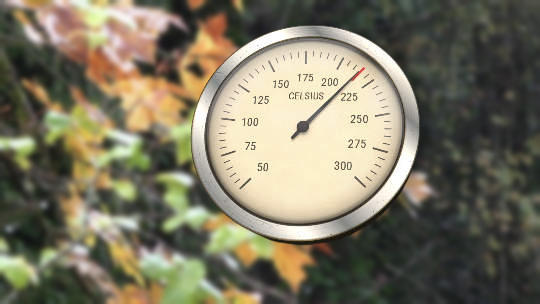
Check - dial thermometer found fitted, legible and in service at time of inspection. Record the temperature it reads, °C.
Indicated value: 215 °C
